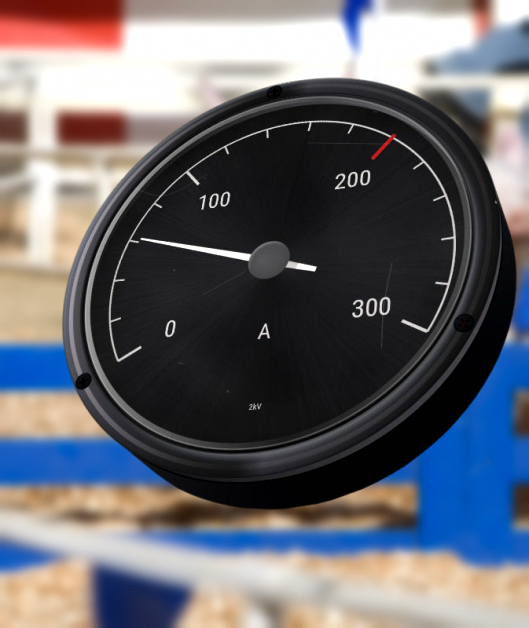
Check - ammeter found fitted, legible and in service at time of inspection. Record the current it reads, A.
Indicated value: 60 A
